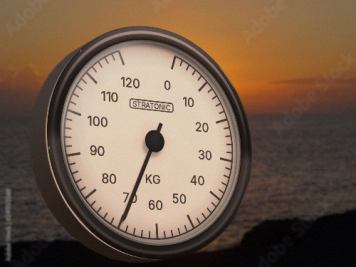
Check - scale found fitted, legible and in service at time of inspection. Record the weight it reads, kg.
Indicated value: 70 kg
